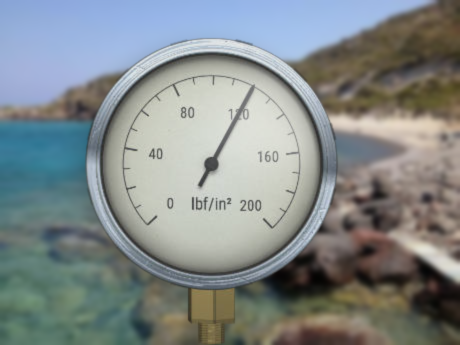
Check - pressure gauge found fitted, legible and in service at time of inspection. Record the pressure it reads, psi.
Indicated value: 120 psi
